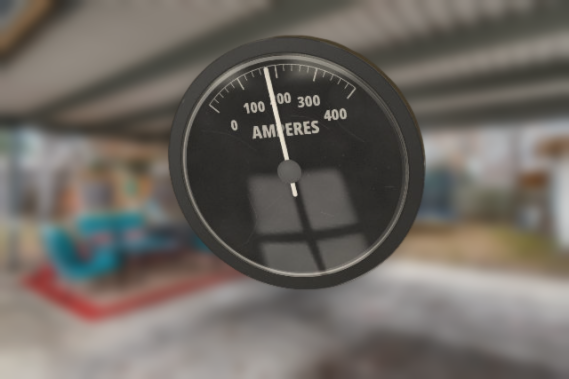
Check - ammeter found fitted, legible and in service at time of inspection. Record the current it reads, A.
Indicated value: 180 A
